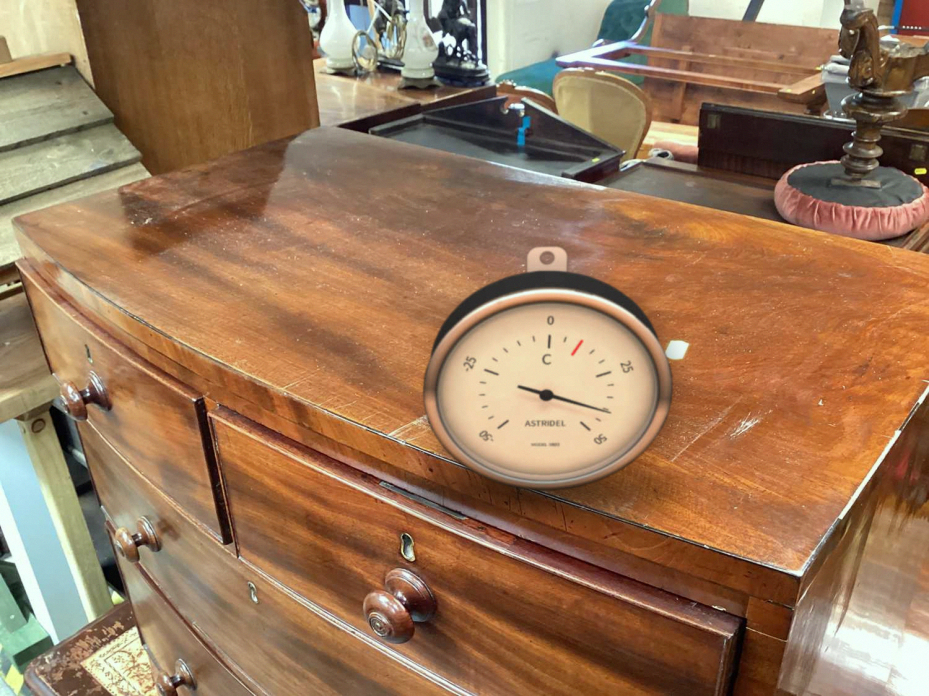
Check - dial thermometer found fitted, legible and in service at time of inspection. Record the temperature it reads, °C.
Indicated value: 40 °C
